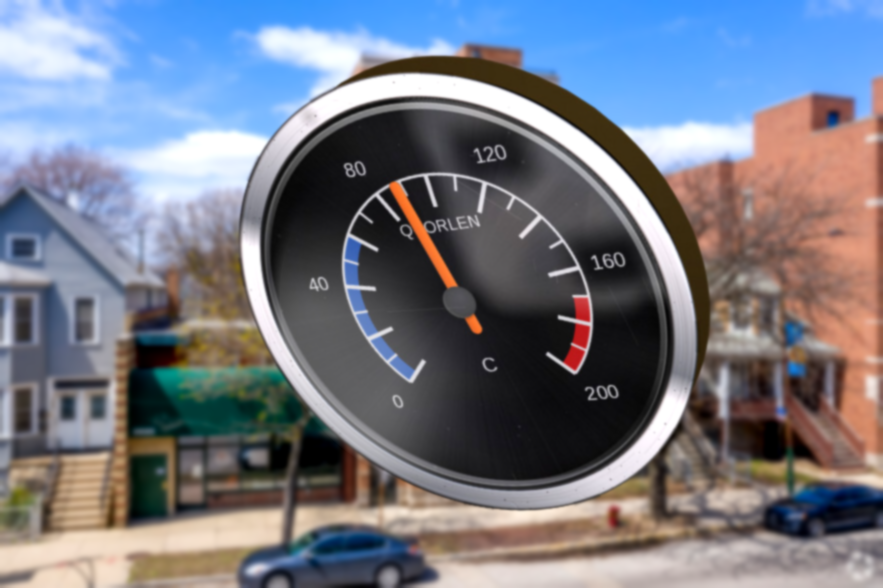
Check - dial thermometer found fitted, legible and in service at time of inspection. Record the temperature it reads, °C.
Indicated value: 90 °C
